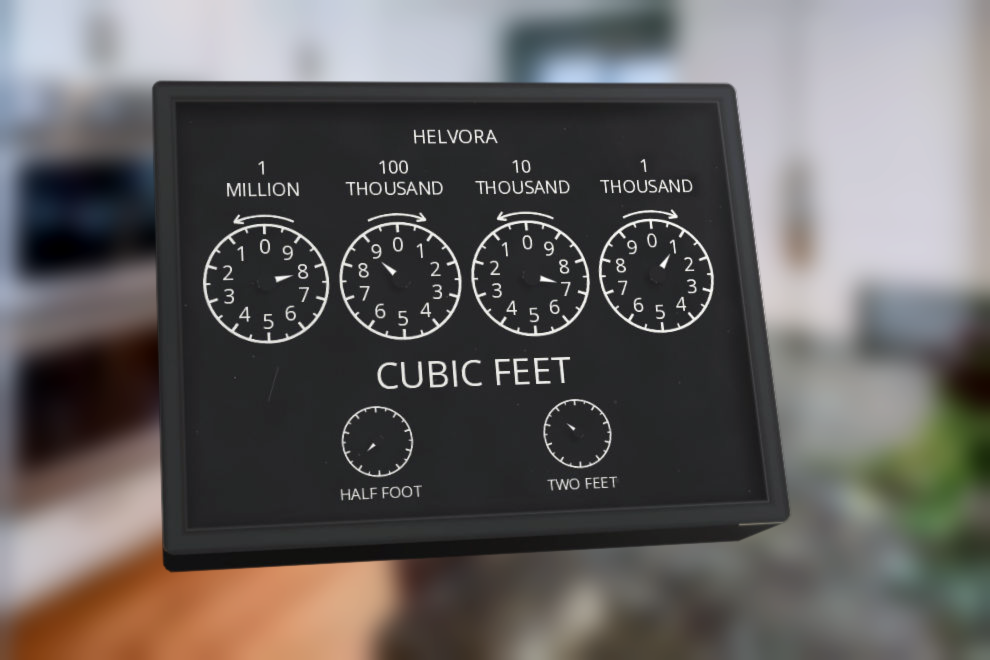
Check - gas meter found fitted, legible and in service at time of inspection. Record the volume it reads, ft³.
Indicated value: 787100 ft³
